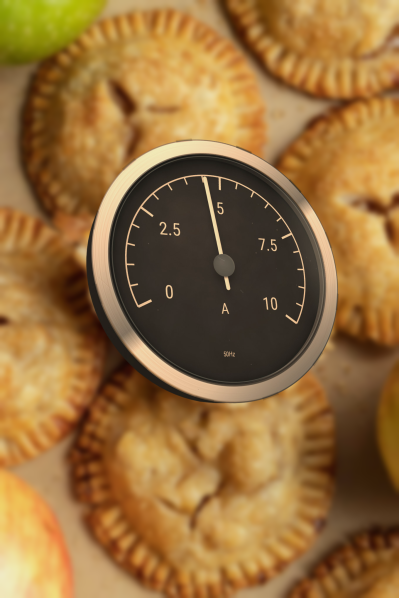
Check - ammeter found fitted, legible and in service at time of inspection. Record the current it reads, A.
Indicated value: 4.5 A
